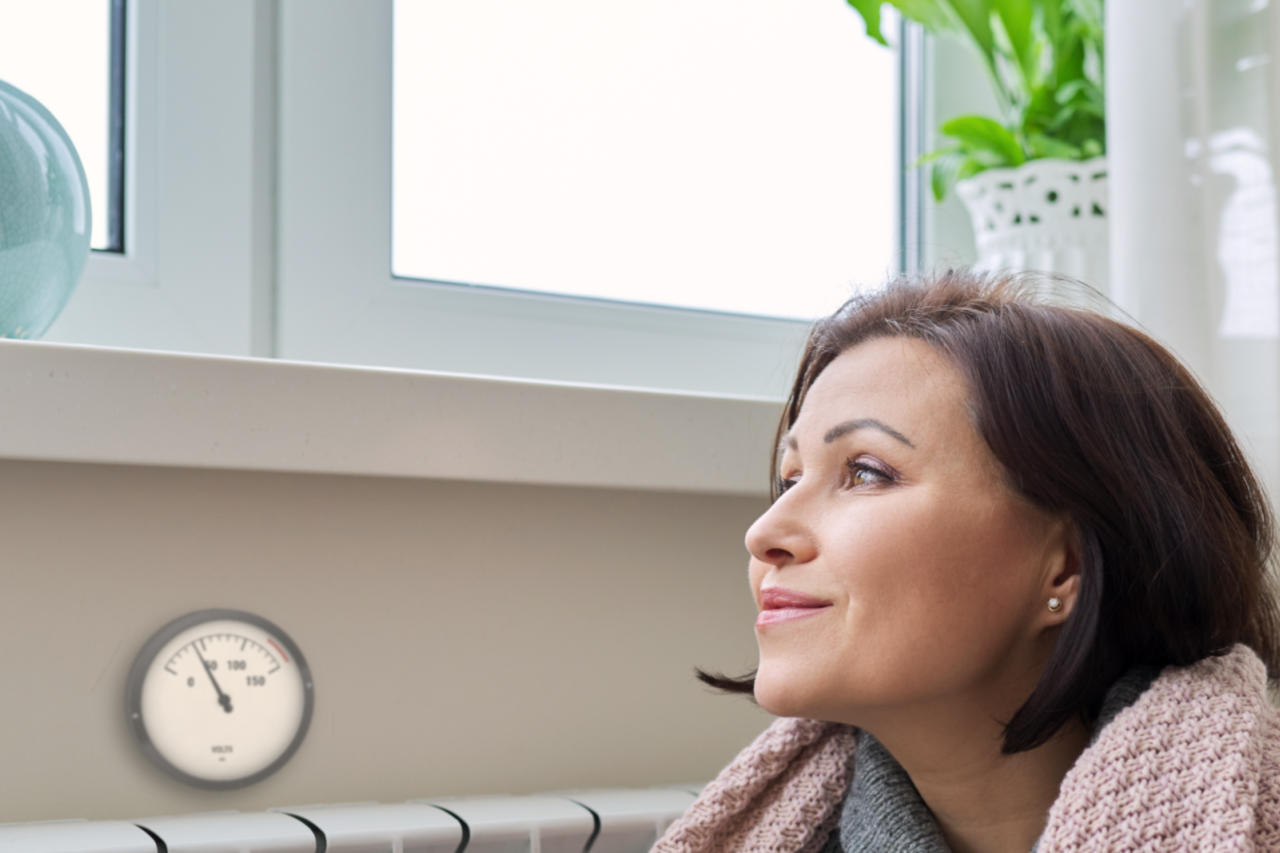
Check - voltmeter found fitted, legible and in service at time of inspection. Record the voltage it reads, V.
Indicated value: 40 V
